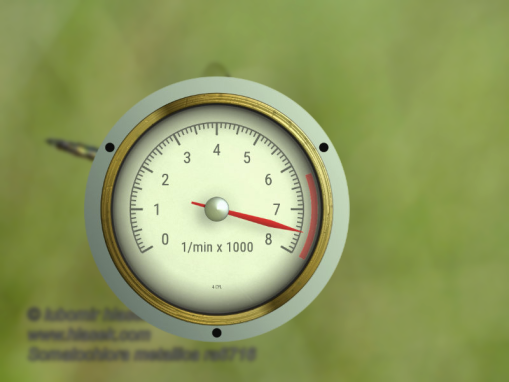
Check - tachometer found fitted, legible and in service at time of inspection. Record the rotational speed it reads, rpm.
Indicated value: 7500 rpm
